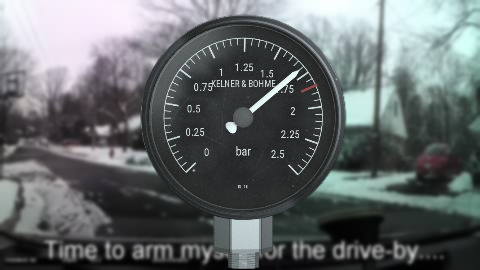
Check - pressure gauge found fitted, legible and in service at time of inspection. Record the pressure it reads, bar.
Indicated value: 1.7 bar
